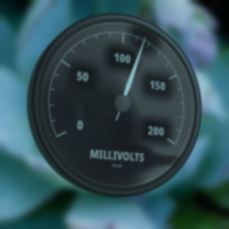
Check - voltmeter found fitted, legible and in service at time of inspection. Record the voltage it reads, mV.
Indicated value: 115 mV
